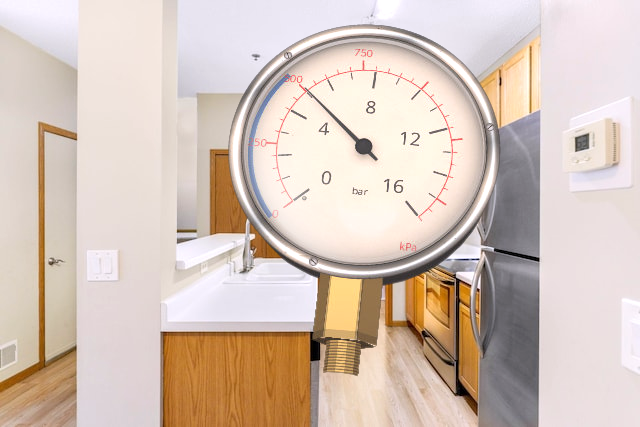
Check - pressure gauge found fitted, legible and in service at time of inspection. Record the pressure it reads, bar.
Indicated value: 5 bar
